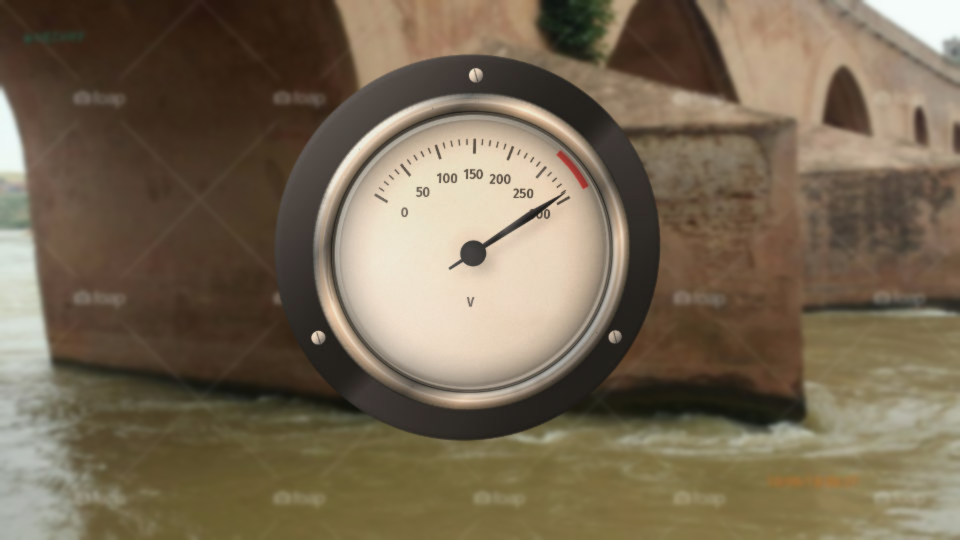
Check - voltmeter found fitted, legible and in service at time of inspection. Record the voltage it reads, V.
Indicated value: 290 V
